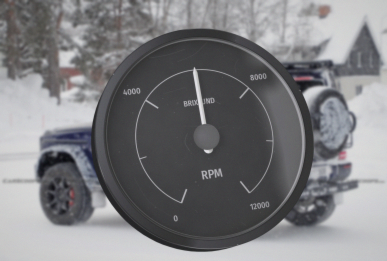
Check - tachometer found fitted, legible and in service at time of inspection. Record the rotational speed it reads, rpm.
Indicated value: 6000 rpm
